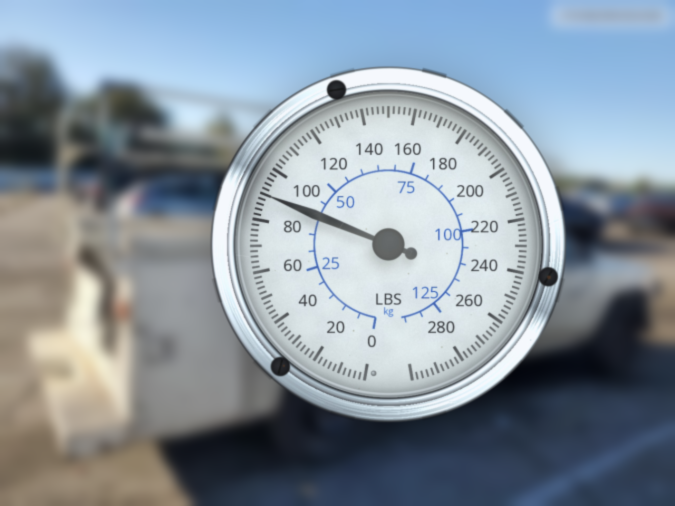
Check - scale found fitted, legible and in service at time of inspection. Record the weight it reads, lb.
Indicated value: 90 lb
